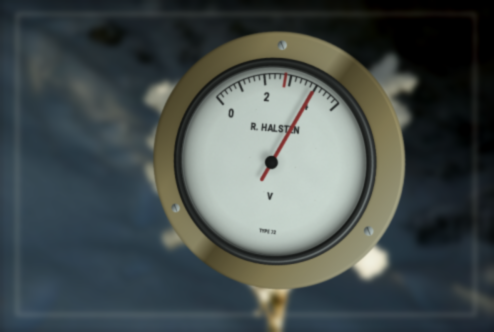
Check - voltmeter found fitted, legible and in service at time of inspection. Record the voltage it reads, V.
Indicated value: 4 V
